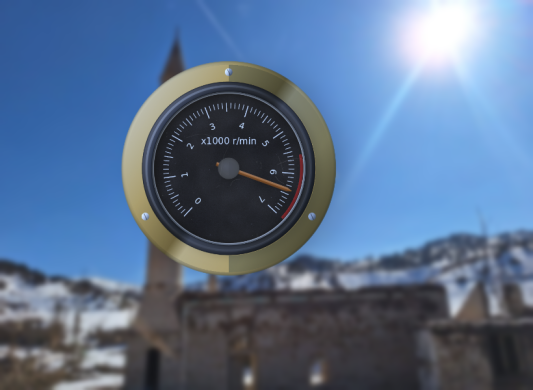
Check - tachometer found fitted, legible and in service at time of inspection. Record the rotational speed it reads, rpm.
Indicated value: 6400 rpm
